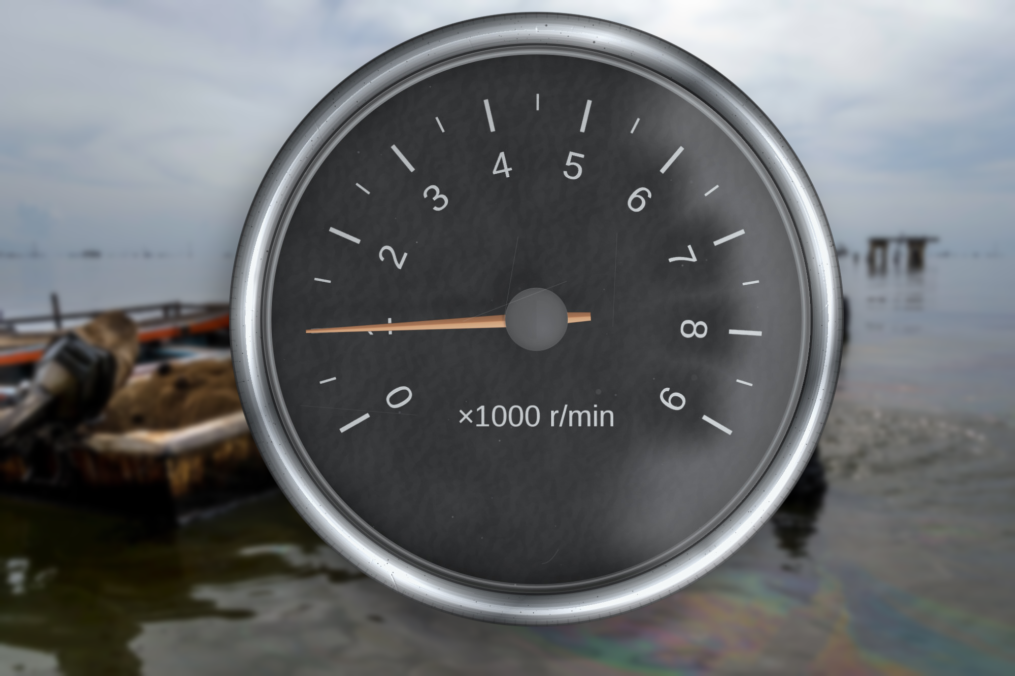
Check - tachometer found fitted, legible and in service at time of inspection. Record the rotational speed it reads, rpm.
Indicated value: 1000 rpm
